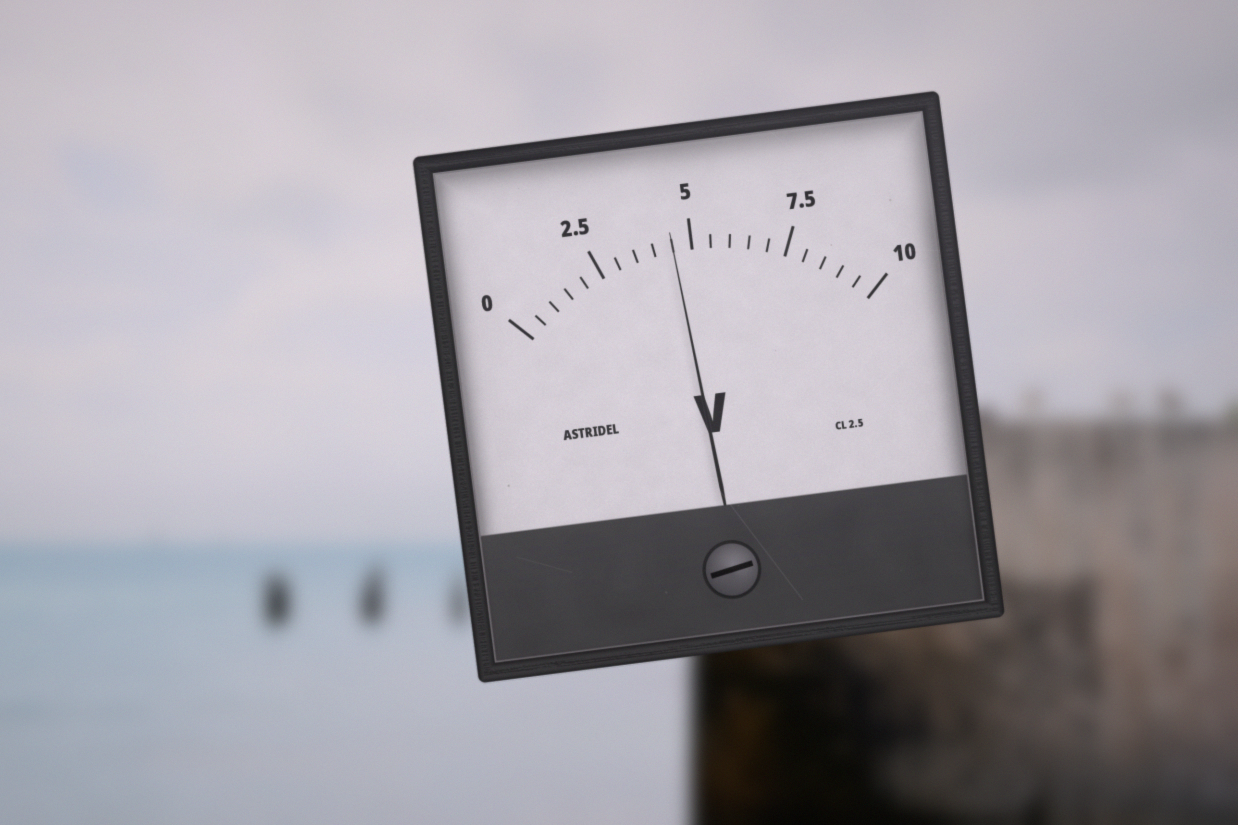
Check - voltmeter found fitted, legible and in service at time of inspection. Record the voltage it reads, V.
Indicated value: 4.5 V
